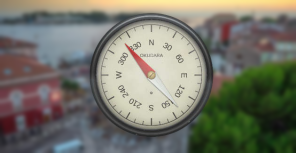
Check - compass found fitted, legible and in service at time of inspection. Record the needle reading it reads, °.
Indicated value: 320 °
